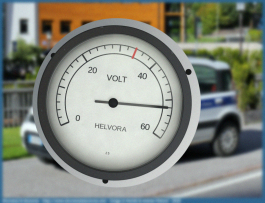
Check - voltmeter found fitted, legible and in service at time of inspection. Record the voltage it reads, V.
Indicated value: 52 V
